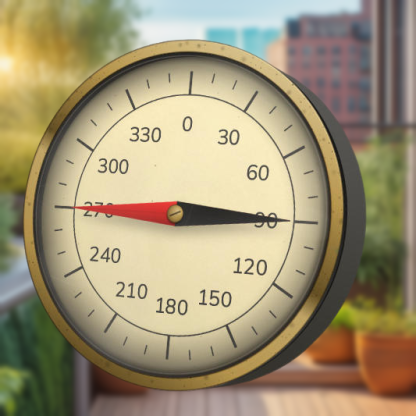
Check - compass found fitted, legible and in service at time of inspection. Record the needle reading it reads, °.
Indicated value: 270 °
